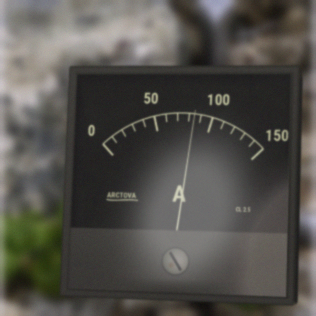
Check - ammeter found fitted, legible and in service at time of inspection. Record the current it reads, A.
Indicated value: 85 A
